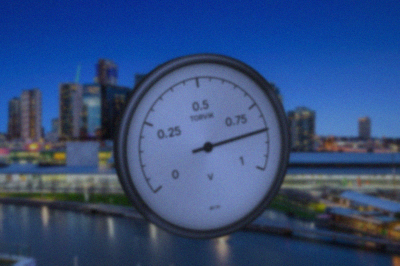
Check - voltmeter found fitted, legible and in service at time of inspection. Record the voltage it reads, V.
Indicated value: 0.85 V
